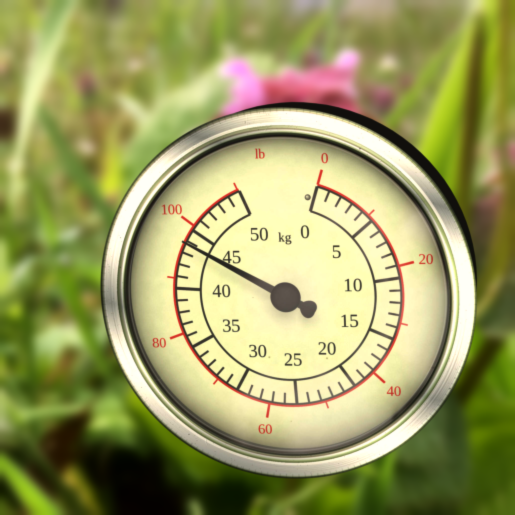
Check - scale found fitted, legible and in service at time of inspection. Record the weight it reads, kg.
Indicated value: 44 kg
